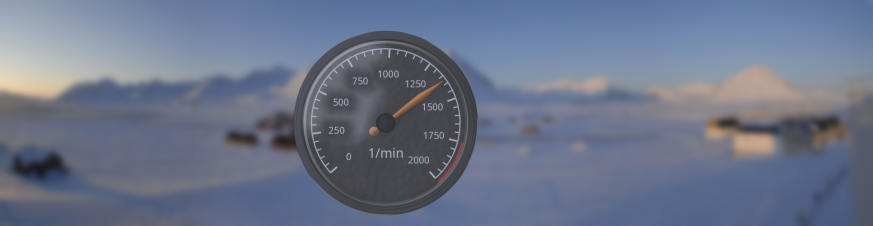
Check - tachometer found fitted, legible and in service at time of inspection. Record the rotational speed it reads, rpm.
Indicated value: 1375 rpm
